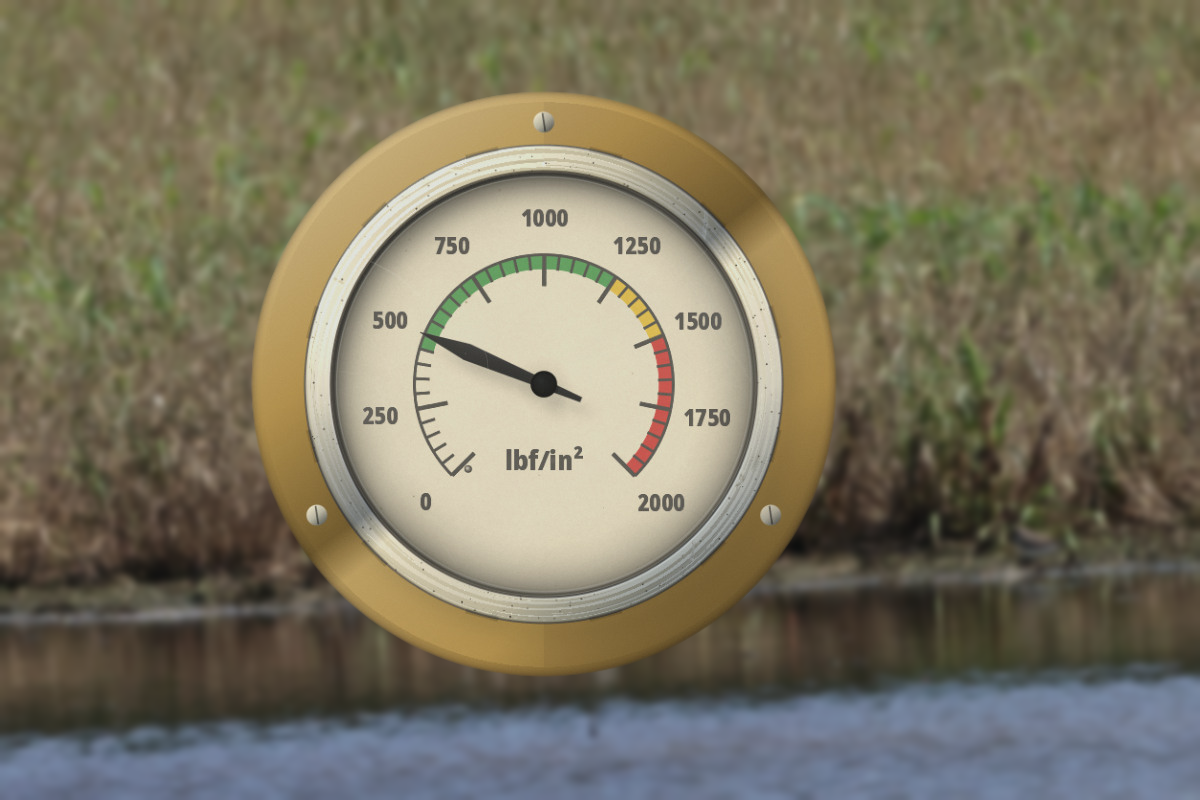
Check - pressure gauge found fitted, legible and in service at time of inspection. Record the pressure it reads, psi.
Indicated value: 500 psi
